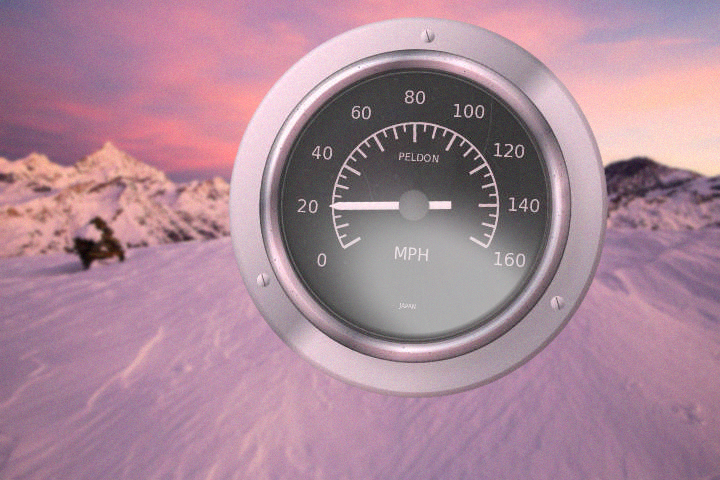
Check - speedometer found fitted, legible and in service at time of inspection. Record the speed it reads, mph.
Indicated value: 20 mph
